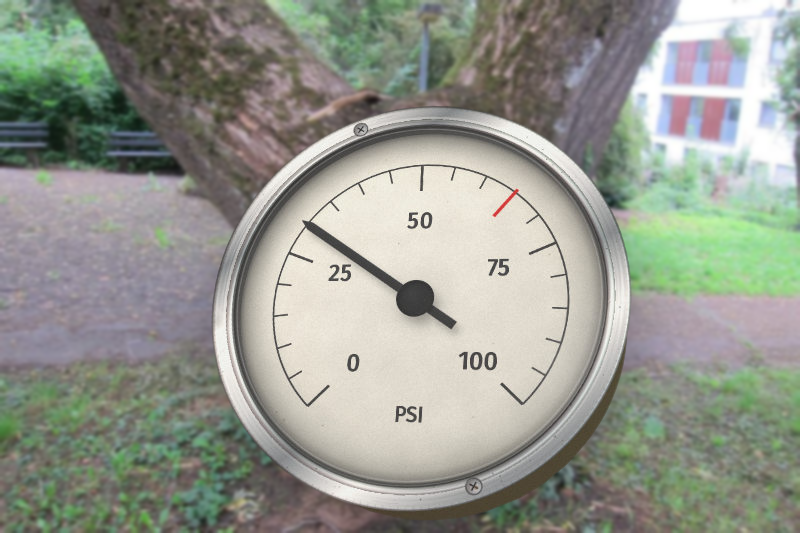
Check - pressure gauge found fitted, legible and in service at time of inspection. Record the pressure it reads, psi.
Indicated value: 30 psi
